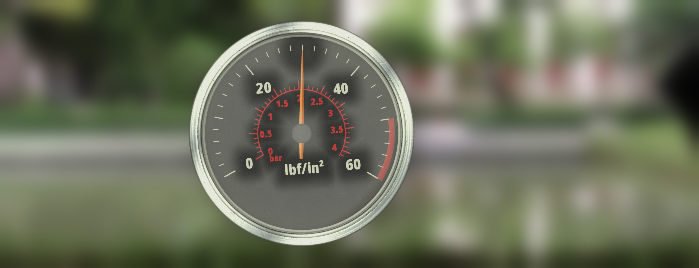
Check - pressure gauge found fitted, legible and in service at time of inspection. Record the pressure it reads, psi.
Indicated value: 30 psi
